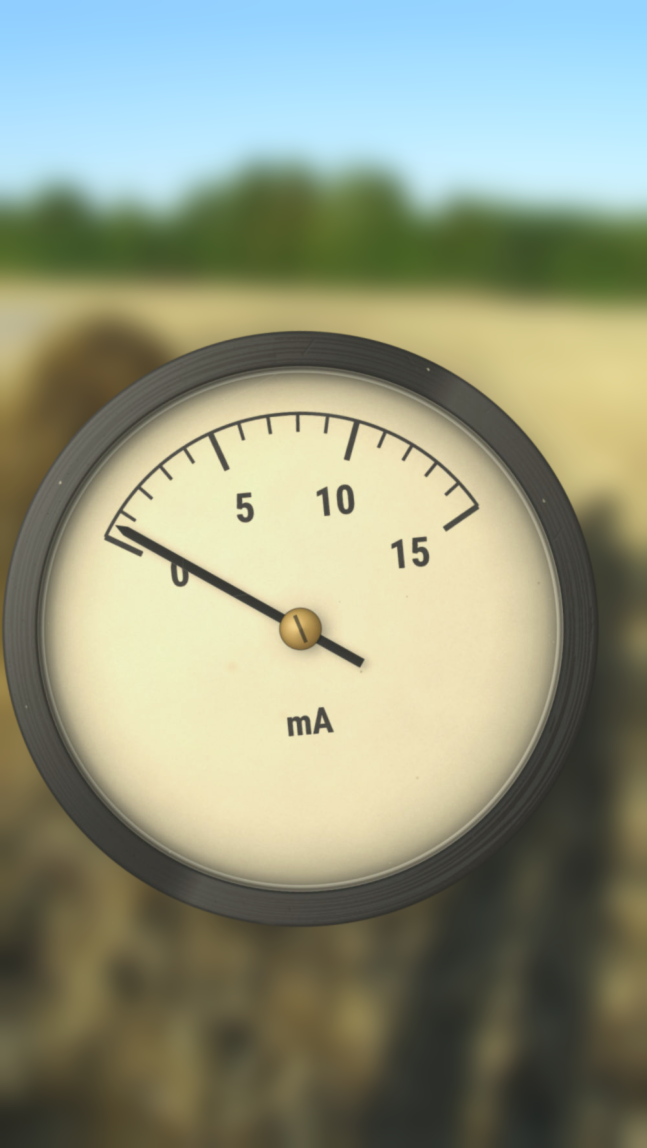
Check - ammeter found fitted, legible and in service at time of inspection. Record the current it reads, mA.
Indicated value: 0.5 mA
